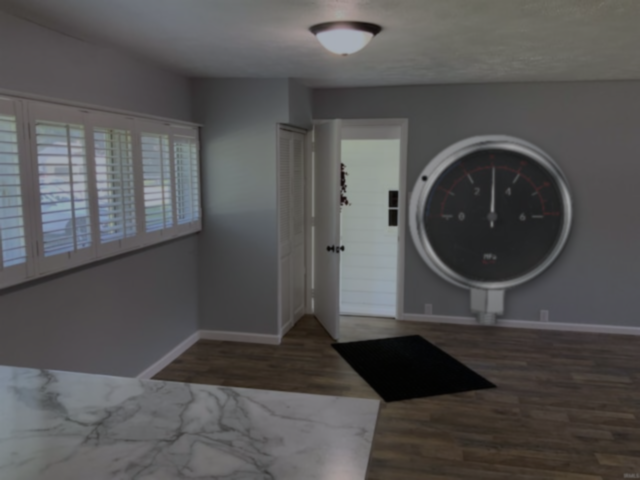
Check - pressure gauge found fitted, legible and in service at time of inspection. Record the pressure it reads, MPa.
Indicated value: 3 MPa
